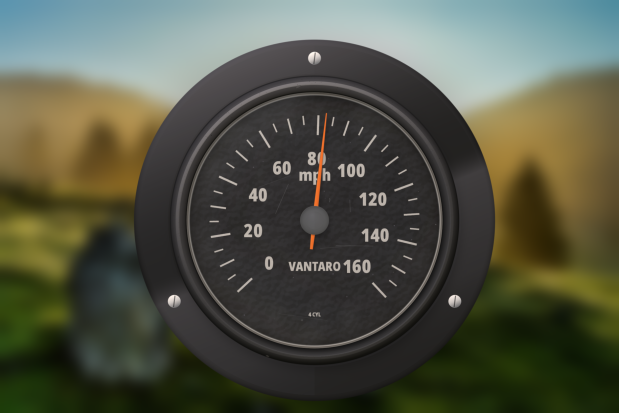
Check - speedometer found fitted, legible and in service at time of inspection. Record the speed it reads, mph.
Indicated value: 82.5 mph
